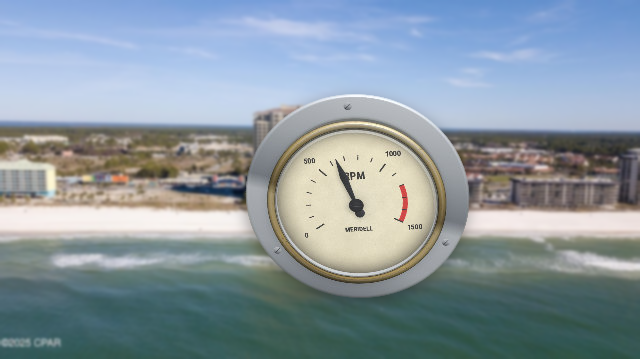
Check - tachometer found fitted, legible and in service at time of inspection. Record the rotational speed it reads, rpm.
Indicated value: 650 rpm
